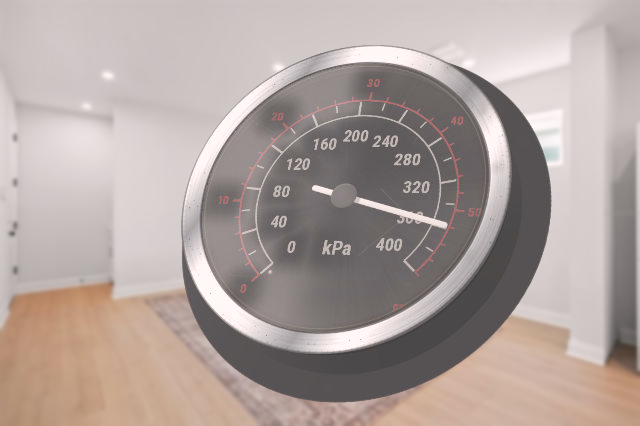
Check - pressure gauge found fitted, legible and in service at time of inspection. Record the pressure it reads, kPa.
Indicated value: 360 kPa
